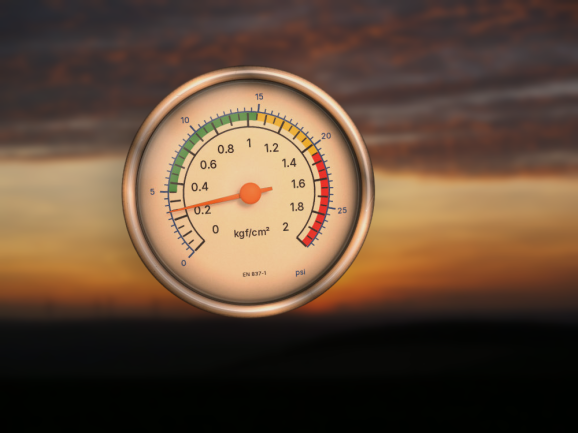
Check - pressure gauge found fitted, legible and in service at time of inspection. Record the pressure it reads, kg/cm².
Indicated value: 0.25 kg/cm²
